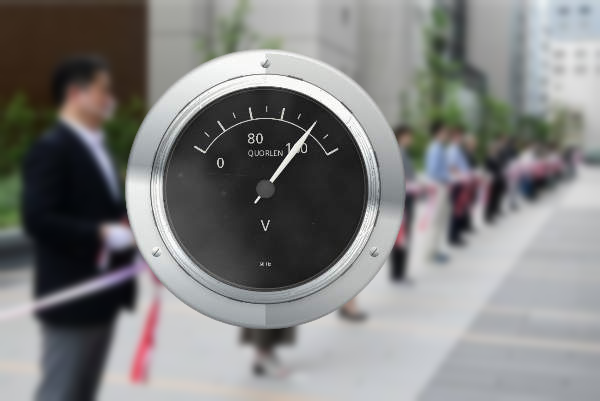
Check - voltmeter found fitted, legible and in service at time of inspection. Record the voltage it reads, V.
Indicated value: 160 V
